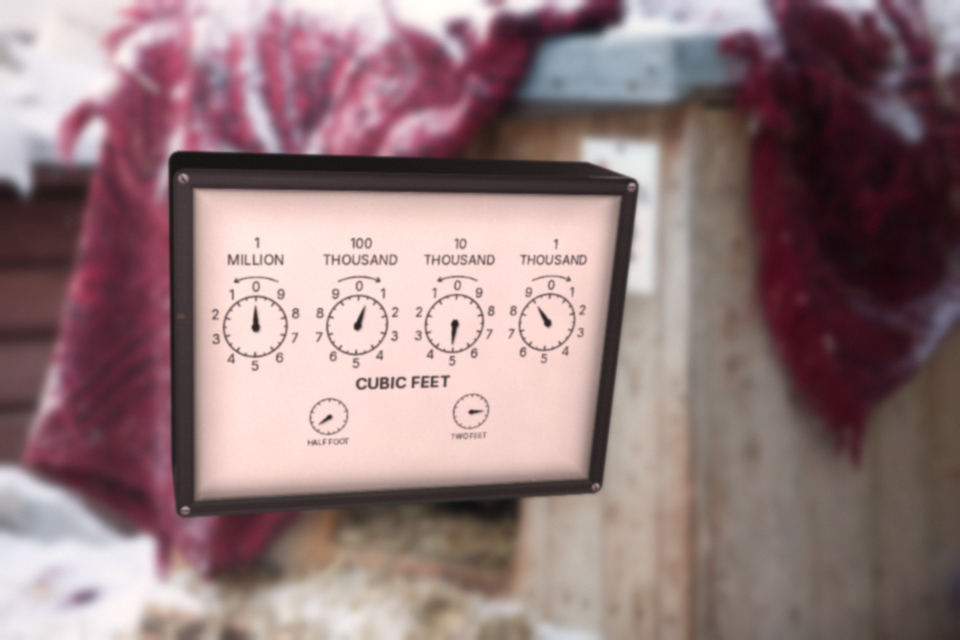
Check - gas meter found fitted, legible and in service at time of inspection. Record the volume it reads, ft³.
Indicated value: 4900 ft³
